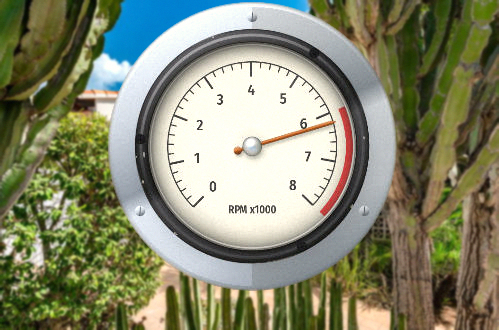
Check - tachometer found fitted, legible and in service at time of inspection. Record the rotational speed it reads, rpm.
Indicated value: 6200 rpm
